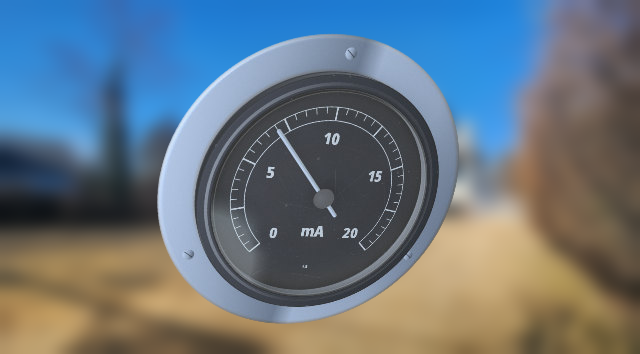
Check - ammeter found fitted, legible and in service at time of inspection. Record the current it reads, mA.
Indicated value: 7 mA
